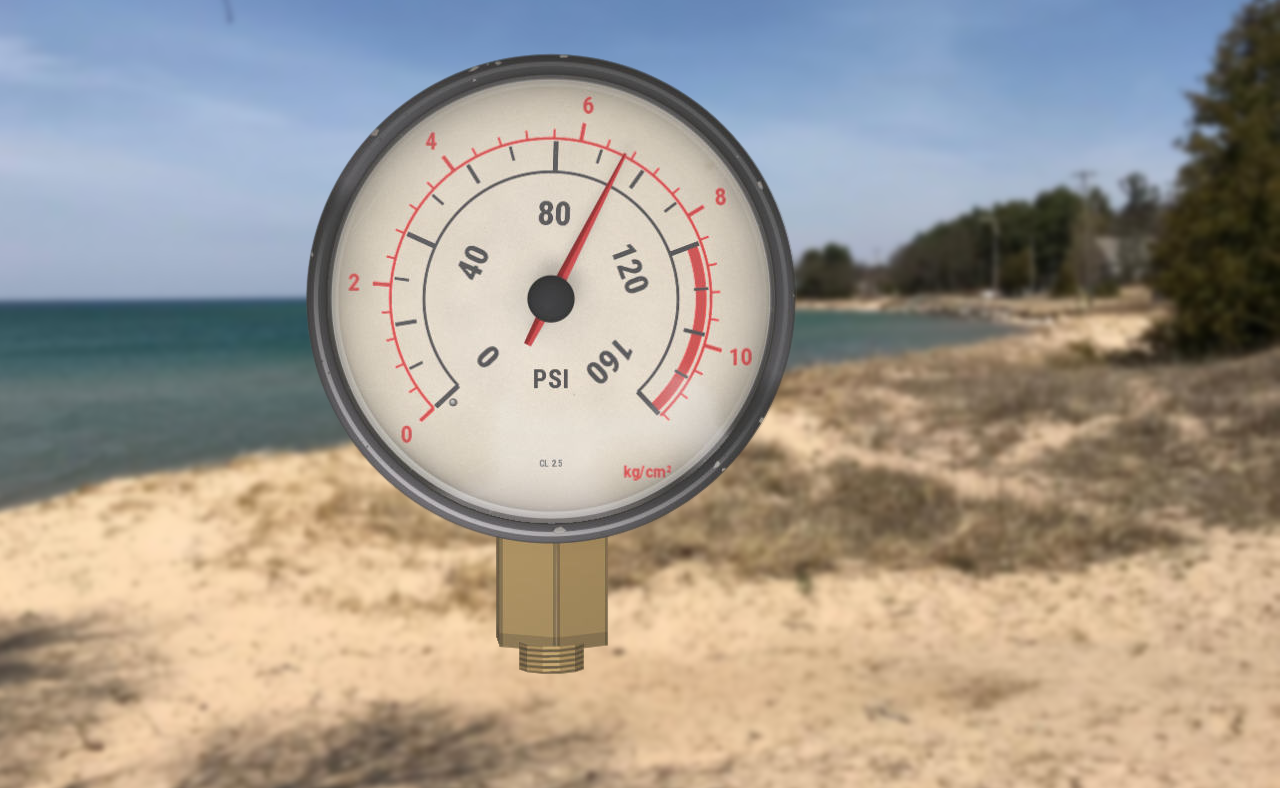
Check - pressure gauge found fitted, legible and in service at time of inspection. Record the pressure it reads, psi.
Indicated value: 95 psi
